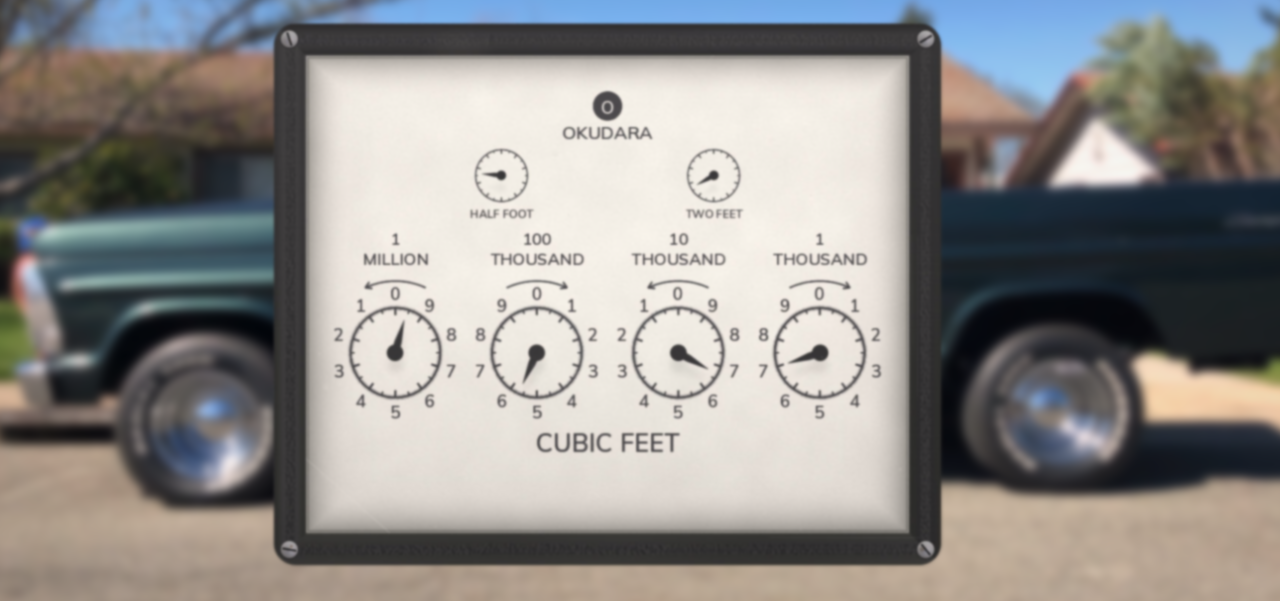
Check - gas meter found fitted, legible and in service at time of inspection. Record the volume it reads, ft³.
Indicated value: 956700 ft³
